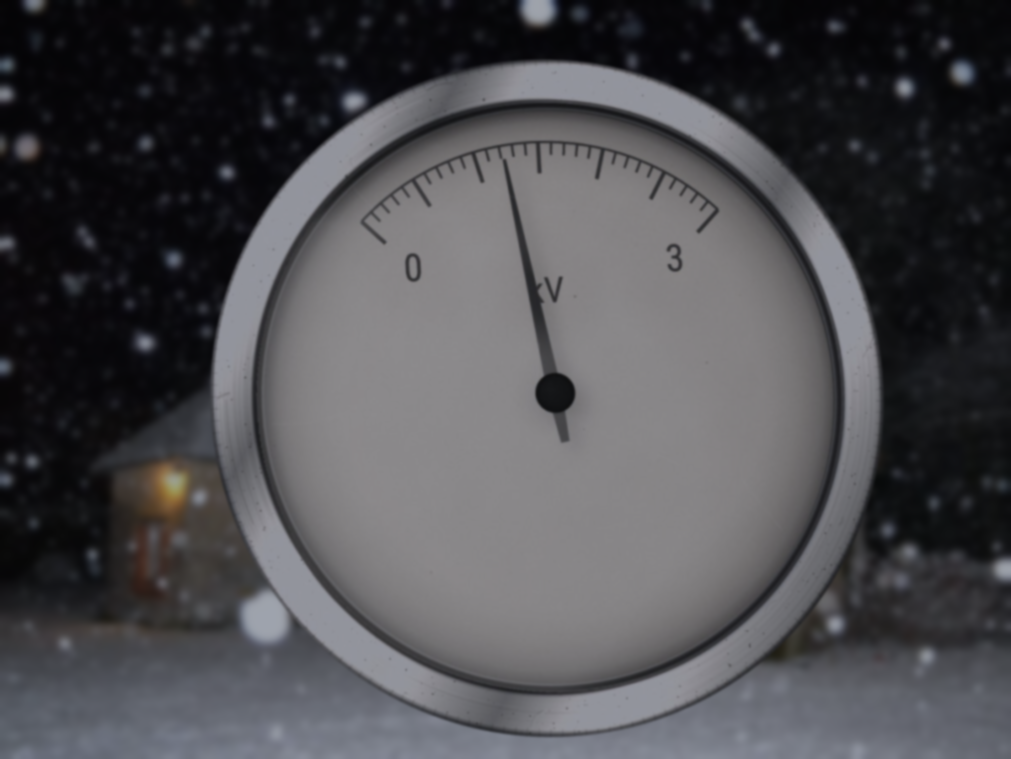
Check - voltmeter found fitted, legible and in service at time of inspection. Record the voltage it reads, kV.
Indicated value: 1.2 kV
